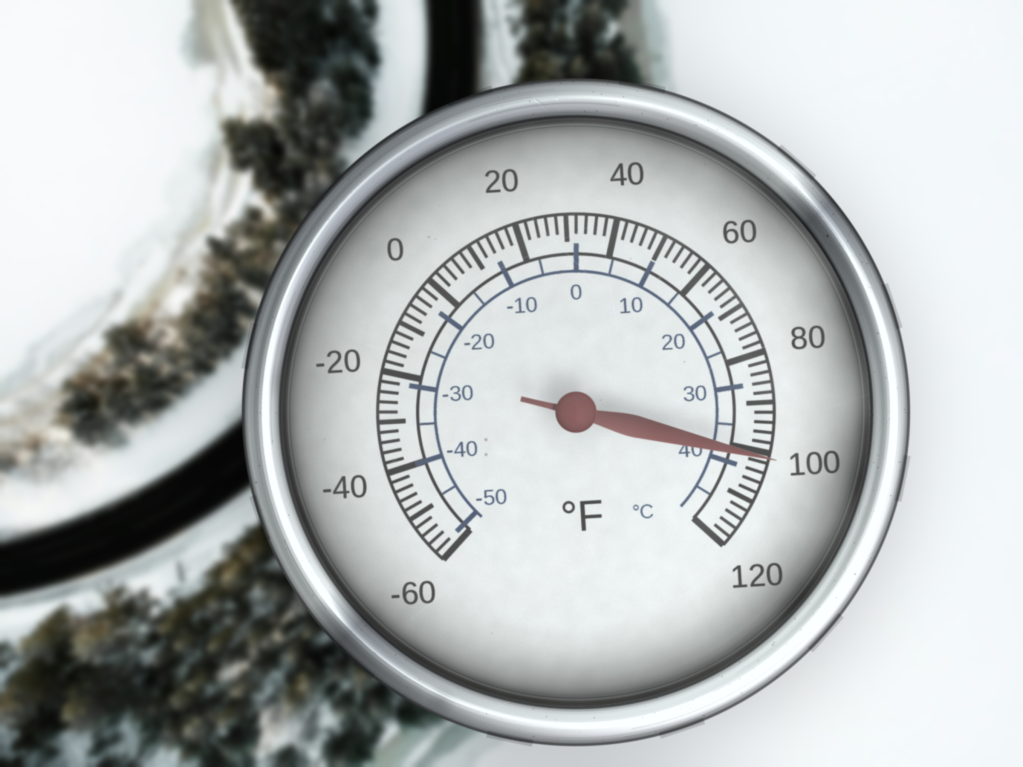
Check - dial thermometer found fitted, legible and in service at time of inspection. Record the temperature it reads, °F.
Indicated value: 101 °F
